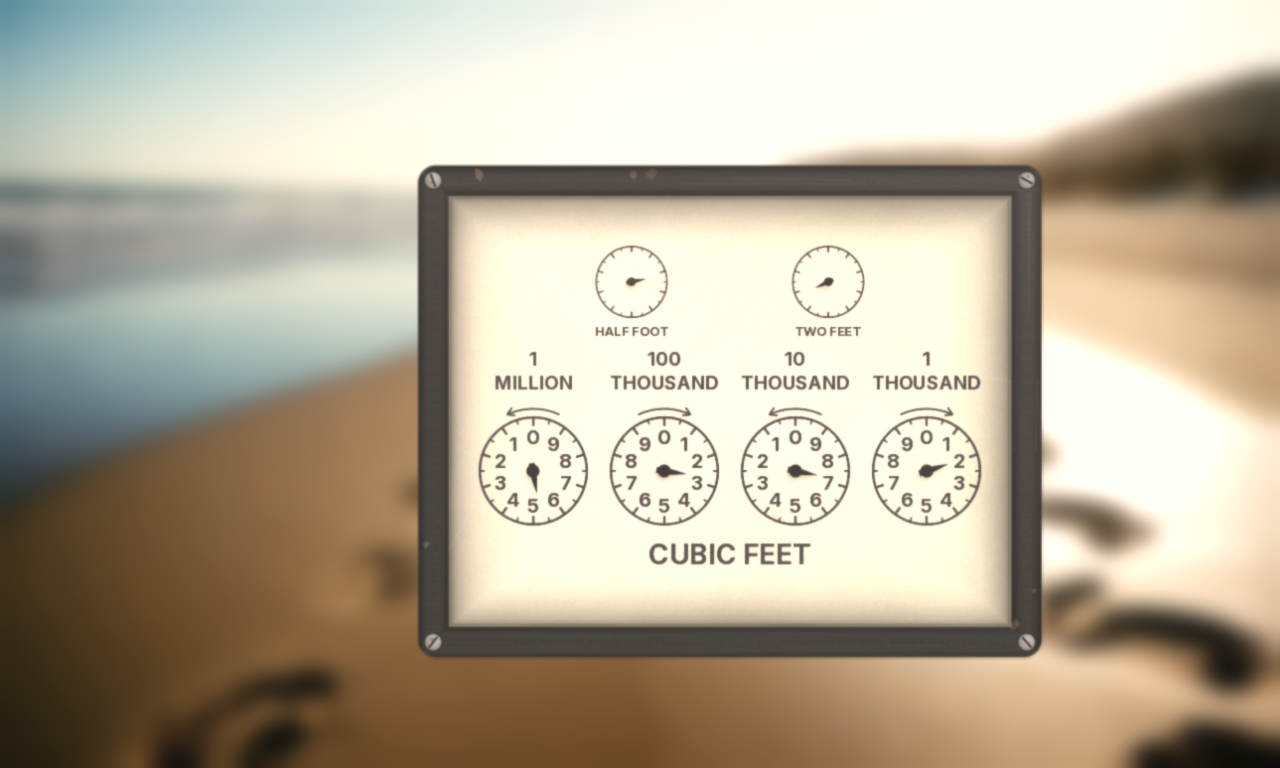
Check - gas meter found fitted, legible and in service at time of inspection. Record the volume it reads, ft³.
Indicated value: 527200 ft³
